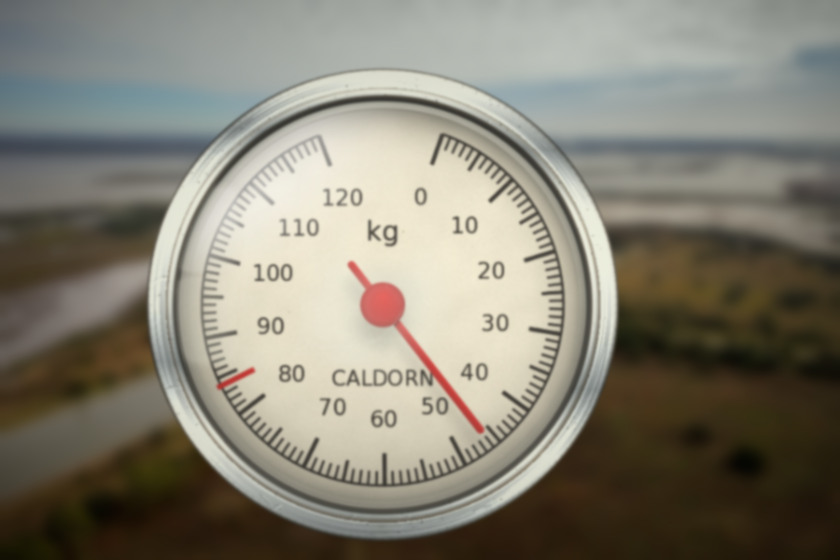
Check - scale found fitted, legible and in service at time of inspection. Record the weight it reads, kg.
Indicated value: 46 kg
